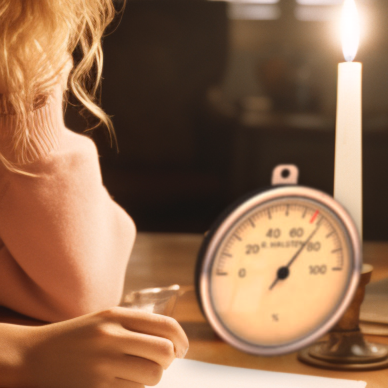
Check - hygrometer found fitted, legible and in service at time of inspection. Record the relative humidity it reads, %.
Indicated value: 70 %
